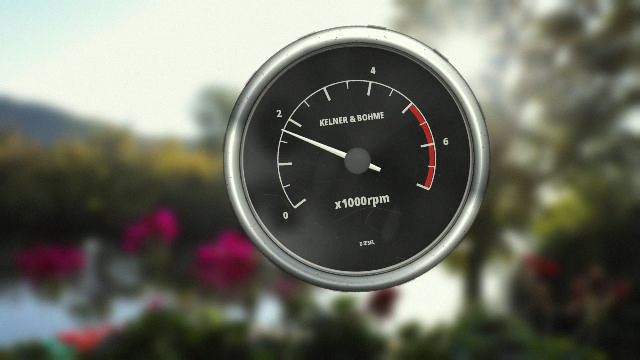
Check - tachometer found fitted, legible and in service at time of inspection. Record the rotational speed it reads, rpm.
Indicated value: 1750 rpm
